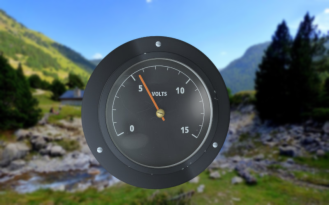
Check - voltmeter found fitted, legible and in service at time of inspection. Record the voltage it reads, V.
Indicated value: 5.5 V
